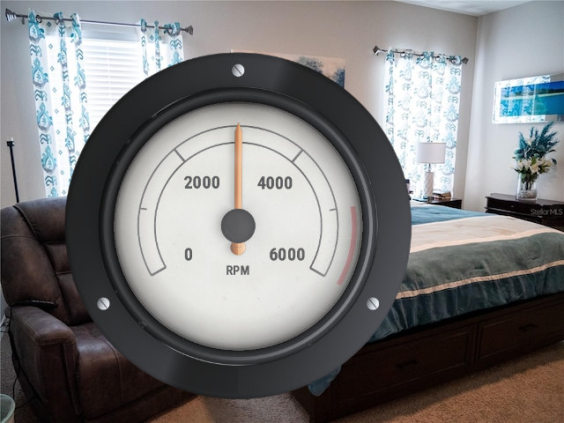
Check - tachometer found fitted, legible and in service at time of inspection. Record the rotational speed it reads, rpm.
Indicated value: 3000 rpm
